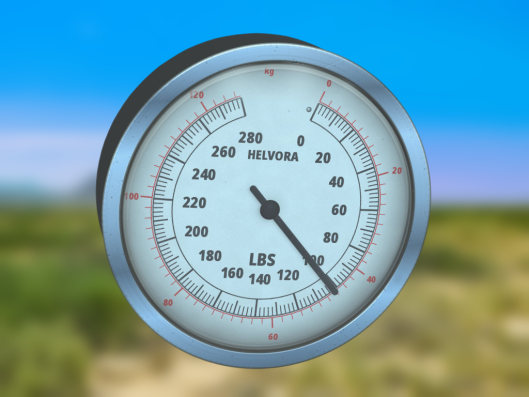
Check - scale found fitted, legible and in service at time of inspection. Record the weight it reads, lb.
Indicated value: 102 lb
